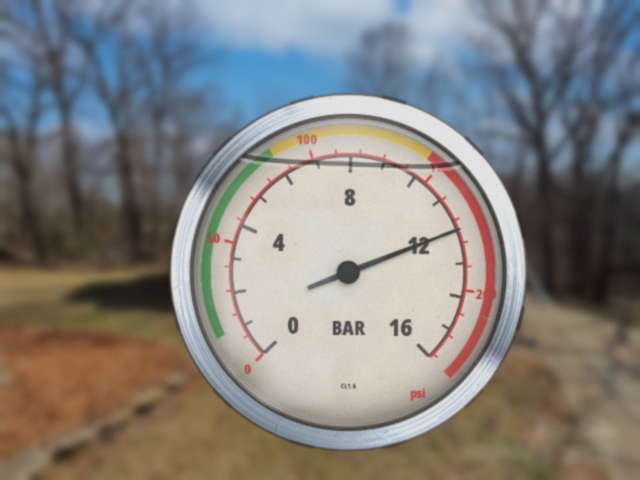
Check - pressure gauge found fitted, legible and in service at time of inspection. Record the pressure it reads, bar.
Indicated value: 12 bar
